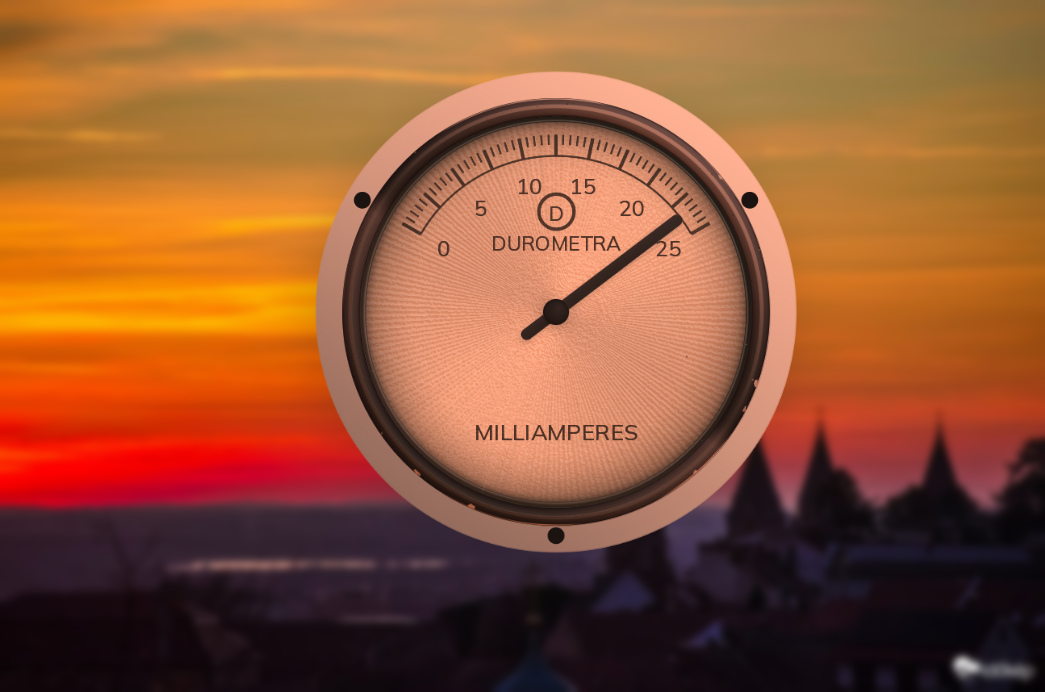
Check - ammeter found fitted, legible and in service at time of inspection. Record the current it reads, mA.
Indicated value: 23.5 mA
